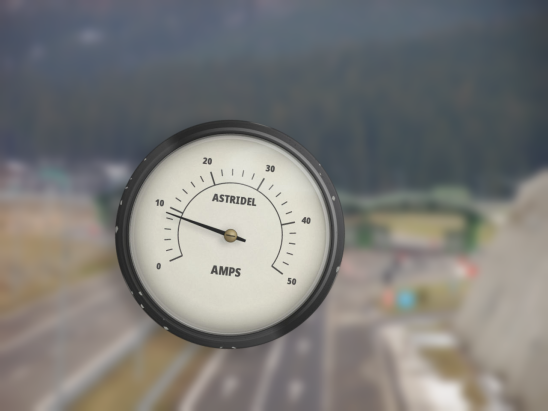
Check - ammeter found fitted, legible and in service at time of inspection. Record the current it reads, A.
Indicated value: 9 A
